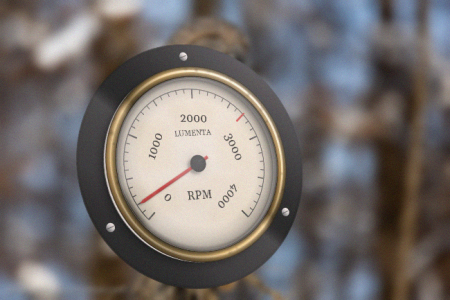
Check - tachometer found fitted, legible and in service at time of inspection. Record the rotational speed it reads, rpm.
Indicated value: 200 rpm
